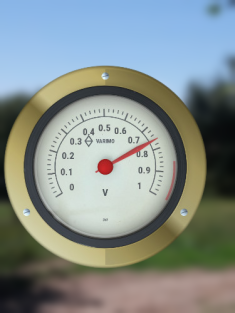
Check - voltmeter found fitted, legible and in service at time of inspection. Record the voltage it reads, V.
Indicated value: 0.76 V
